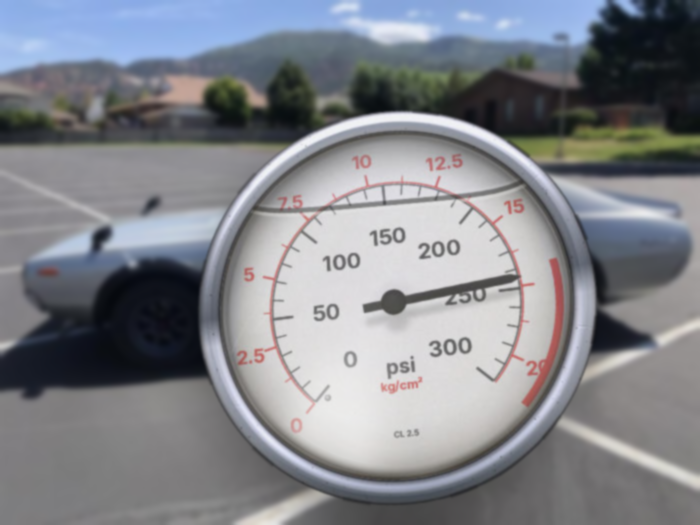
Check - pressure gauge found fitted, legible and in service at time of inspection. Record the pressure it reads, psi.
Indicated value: 245 psi
